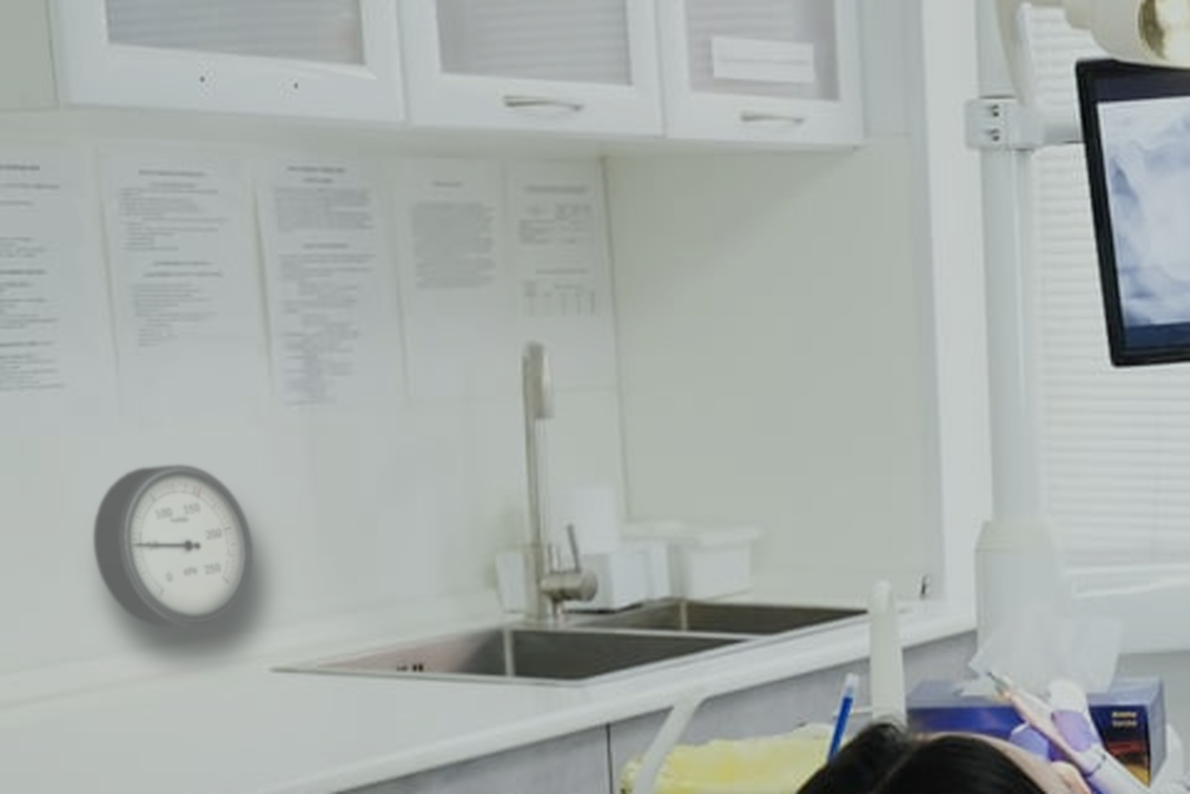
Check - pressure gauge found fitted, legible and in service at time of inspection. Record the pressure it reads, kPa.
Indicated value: 50 kPa
